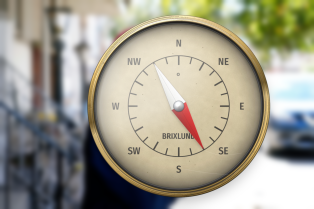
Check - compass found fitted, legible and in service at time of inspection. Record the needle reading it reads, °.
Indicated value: 150 °
